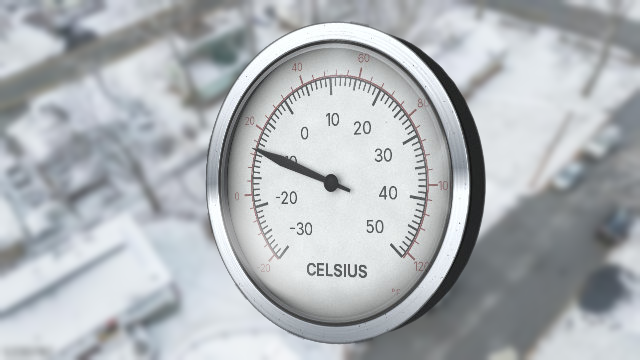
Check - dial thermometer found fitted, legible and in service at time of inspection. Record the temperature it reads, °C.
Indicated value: -10 °C
